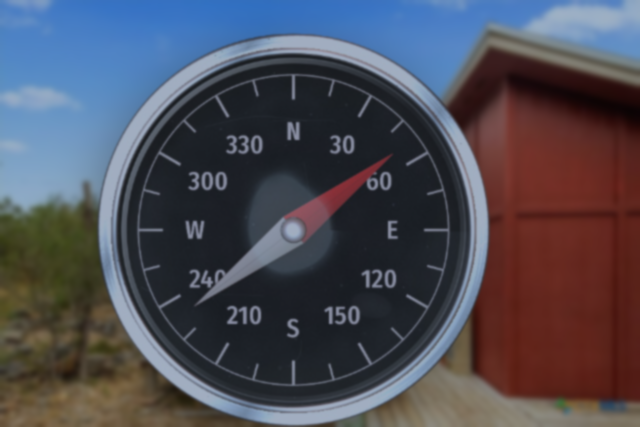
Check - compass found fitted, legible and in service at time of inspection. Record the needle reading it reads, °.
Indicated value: 52.5 °
